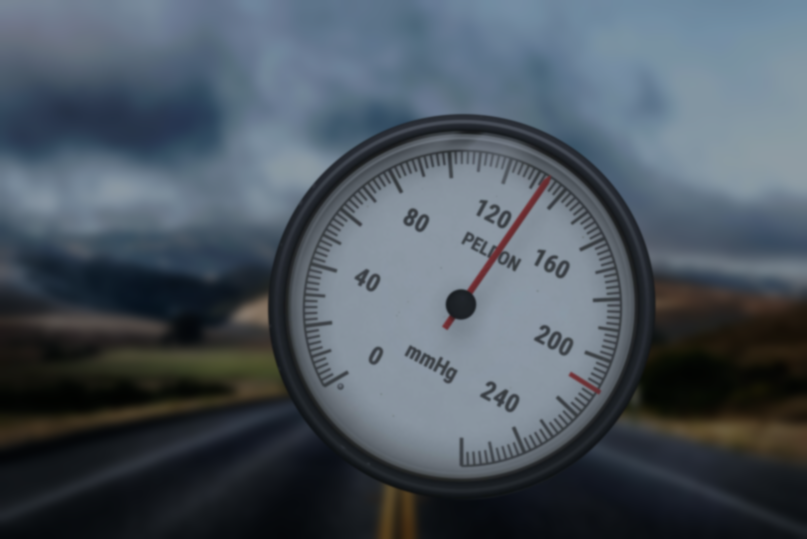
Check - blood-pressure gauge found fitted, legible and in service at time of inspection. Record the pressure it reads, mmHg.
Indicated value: 134 mmHg
